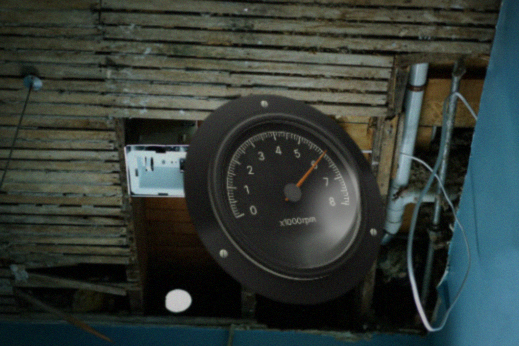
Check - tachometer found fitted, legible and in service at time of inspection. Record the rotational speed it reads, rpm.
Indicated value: 6000 rpm
